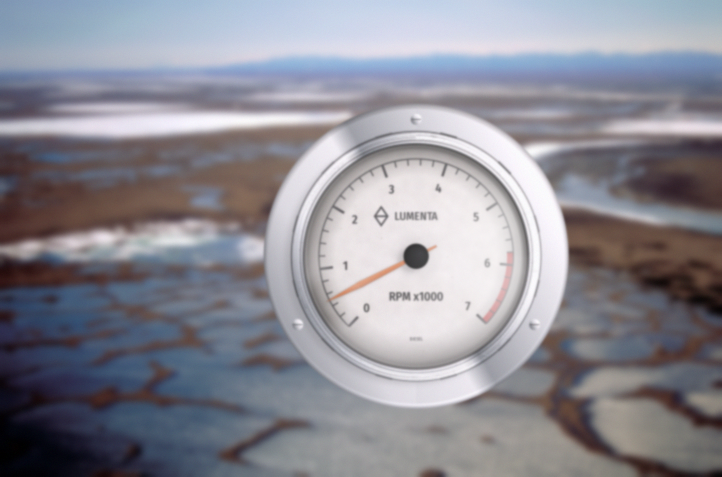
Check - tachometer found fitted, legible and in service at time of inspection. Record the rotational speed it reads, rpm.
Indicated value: 500 rpm
